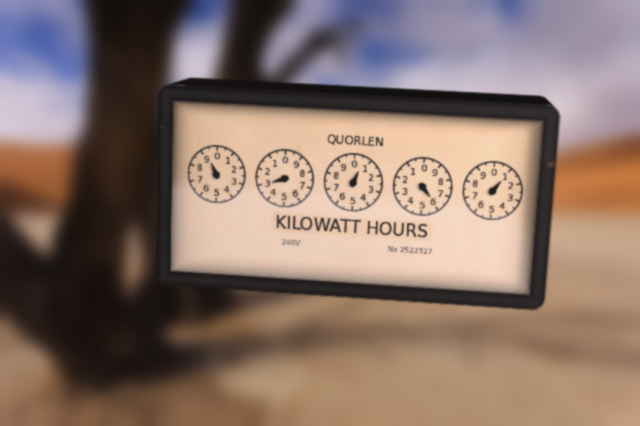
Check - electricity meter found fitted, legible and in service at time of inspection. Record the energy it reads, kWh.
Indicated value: 93061 kWh
